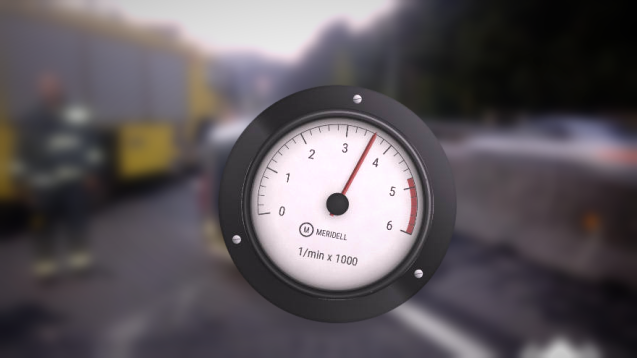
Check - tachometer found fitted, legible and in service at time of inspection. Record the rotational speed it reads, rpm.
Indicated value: 3600 rpm
